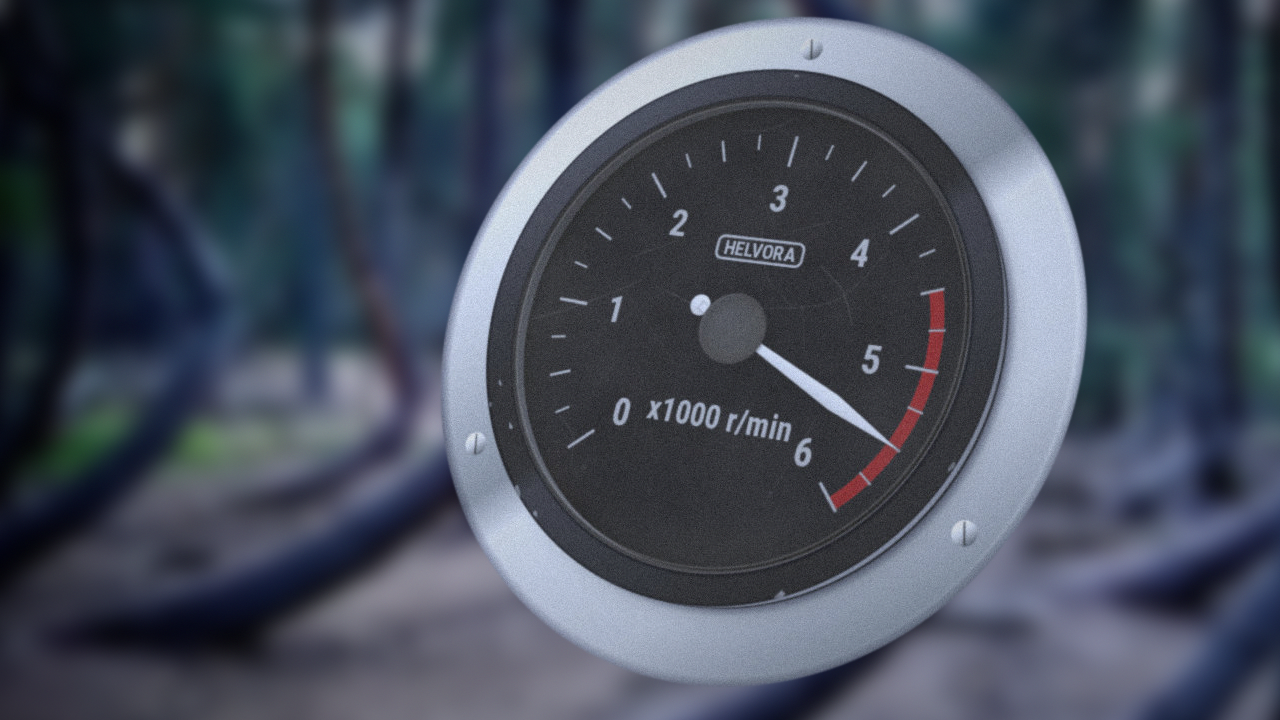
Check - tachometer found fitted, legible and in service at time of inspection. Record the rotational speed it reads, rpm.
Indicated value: 5500 rpm
